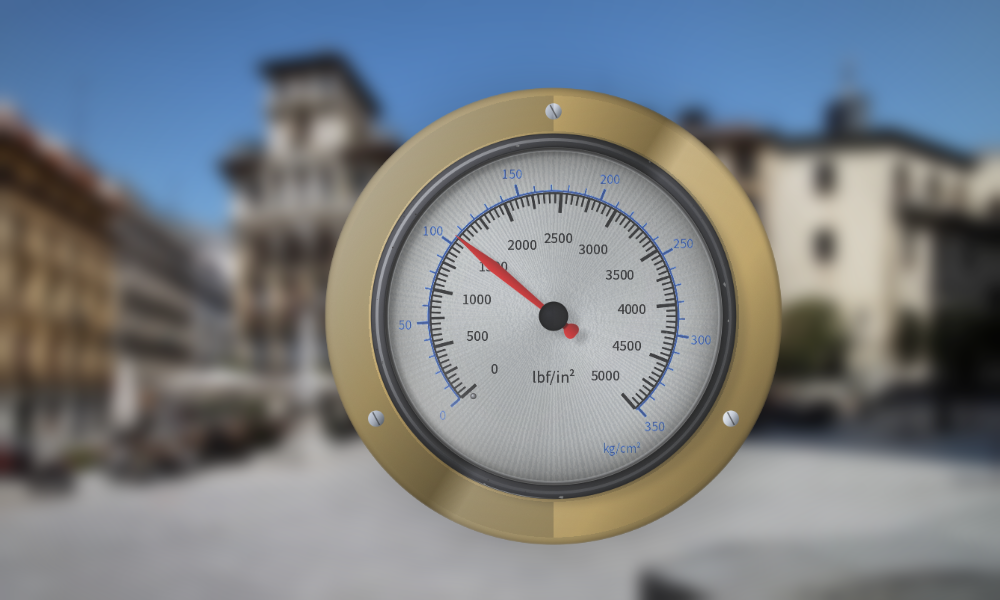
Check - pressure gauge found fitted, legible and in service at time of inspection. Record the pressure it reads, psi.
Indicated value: 1500 psi
